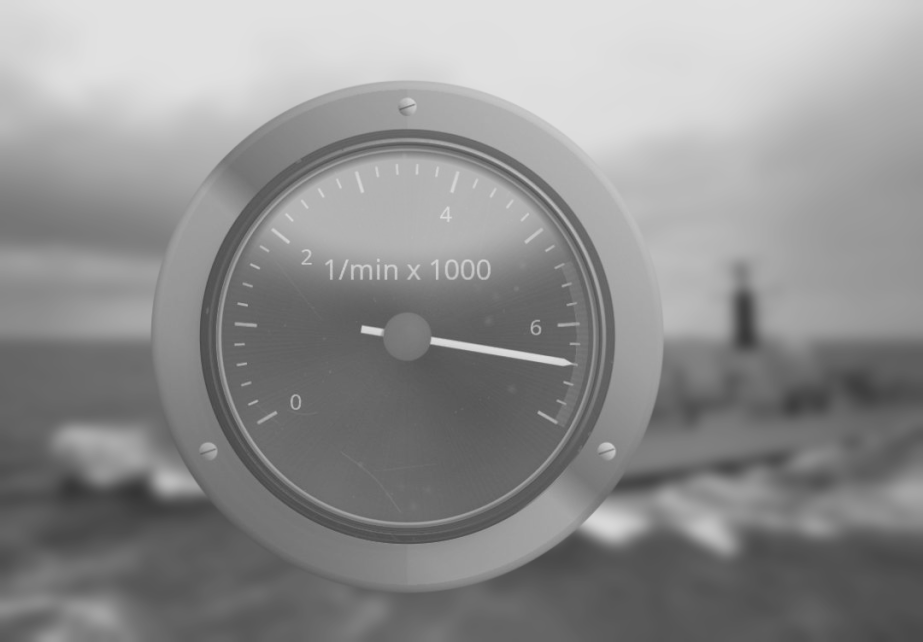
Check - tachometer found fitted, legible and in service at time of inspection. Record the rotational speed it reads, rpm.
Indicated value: 6400 rpm
